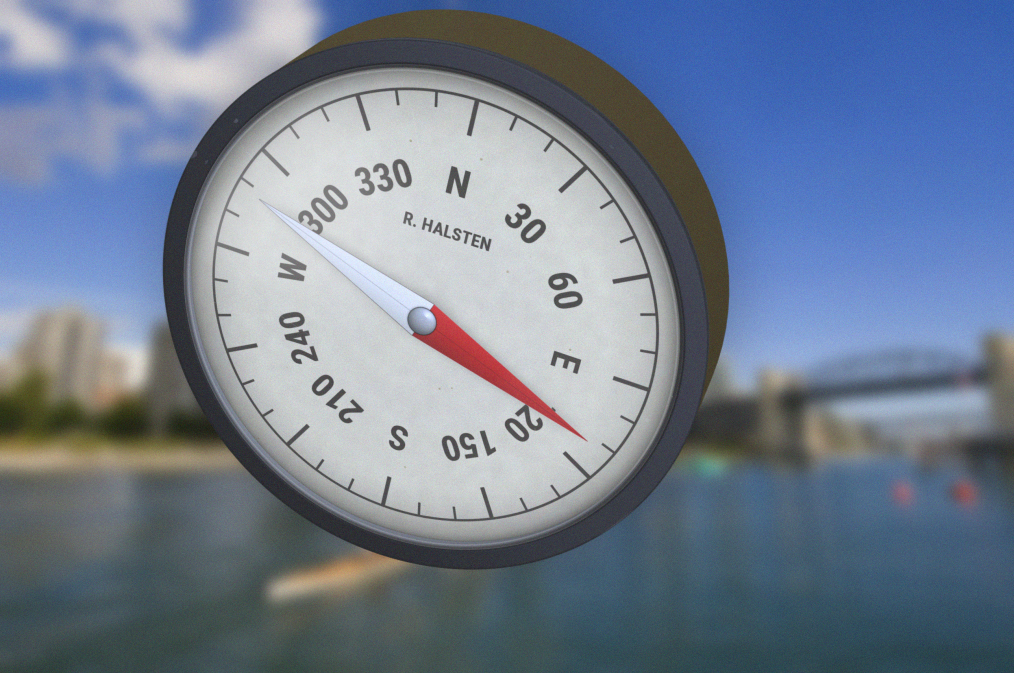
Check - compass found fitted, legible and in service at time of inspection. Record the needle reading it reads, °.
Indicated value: 110 °
